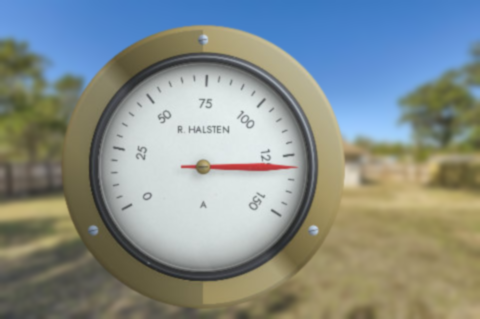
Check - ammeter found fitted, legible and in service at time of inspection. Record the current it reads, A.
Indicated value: 130 A
